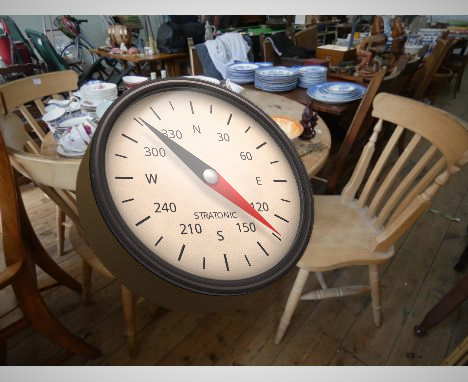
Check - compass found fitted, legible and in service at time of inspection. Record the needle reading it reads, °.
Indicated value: 135 °
